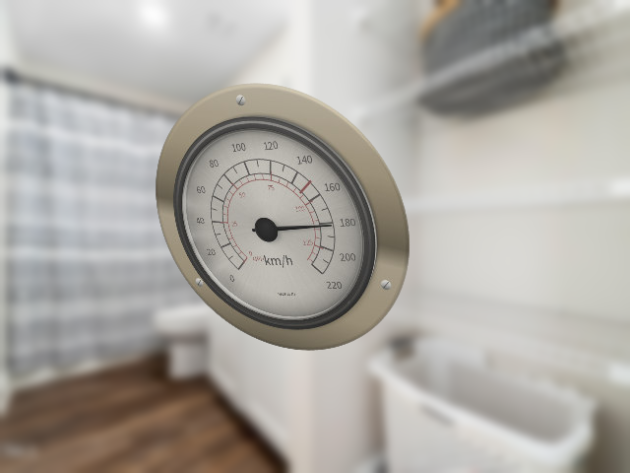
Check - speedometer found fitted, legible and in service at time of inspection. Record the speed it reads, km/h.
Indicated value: 180 km/h
